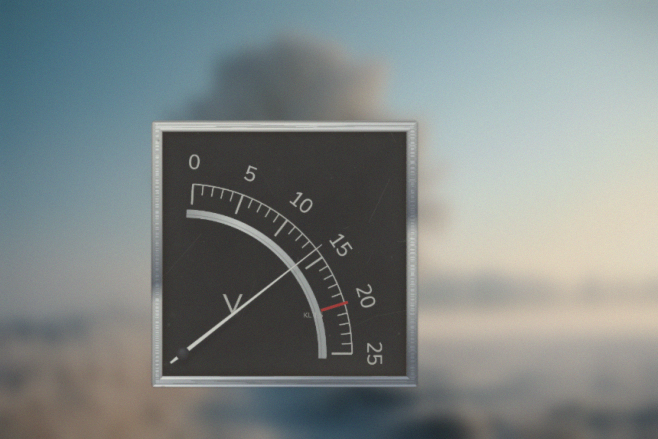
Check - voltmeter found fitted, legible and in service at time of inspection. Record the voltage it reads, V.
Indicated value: 14 V
